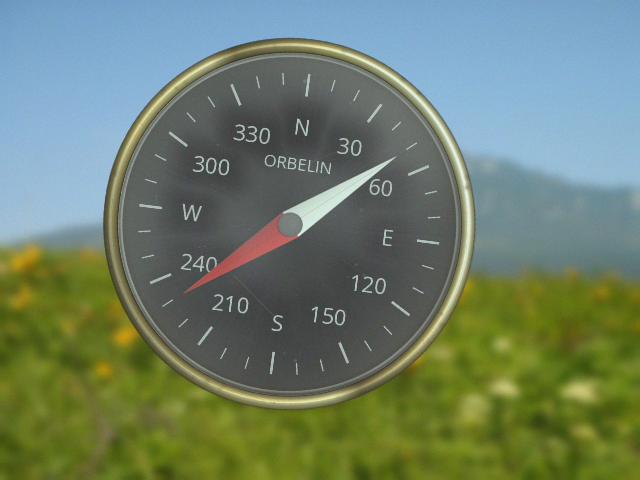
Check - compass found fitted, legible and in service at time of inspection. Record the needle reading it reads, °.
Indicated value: 230 °
